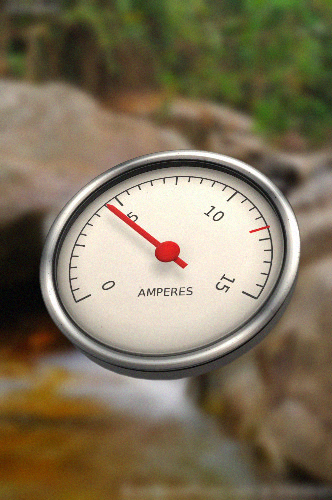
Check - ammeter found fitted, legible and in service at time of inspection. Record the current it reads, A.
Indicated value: 4.5 A
